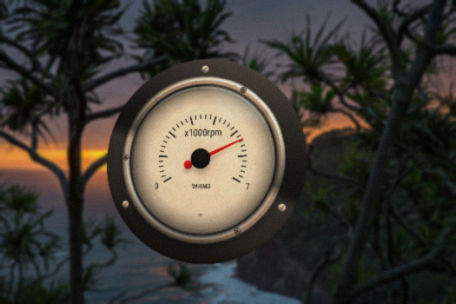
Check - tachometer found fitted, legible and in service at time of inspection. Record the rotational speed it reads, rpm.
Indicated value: 5400 rpm
